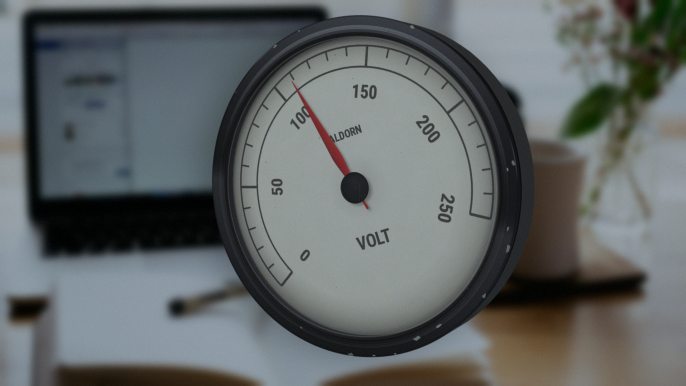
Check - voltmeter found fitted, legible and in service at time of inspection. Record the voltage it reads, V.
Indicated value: 110 V
